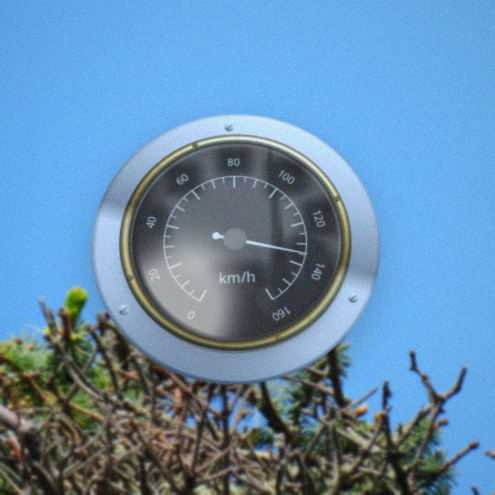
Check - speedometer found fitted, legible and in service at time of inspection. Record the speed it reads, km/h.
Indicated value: 135 km/h
